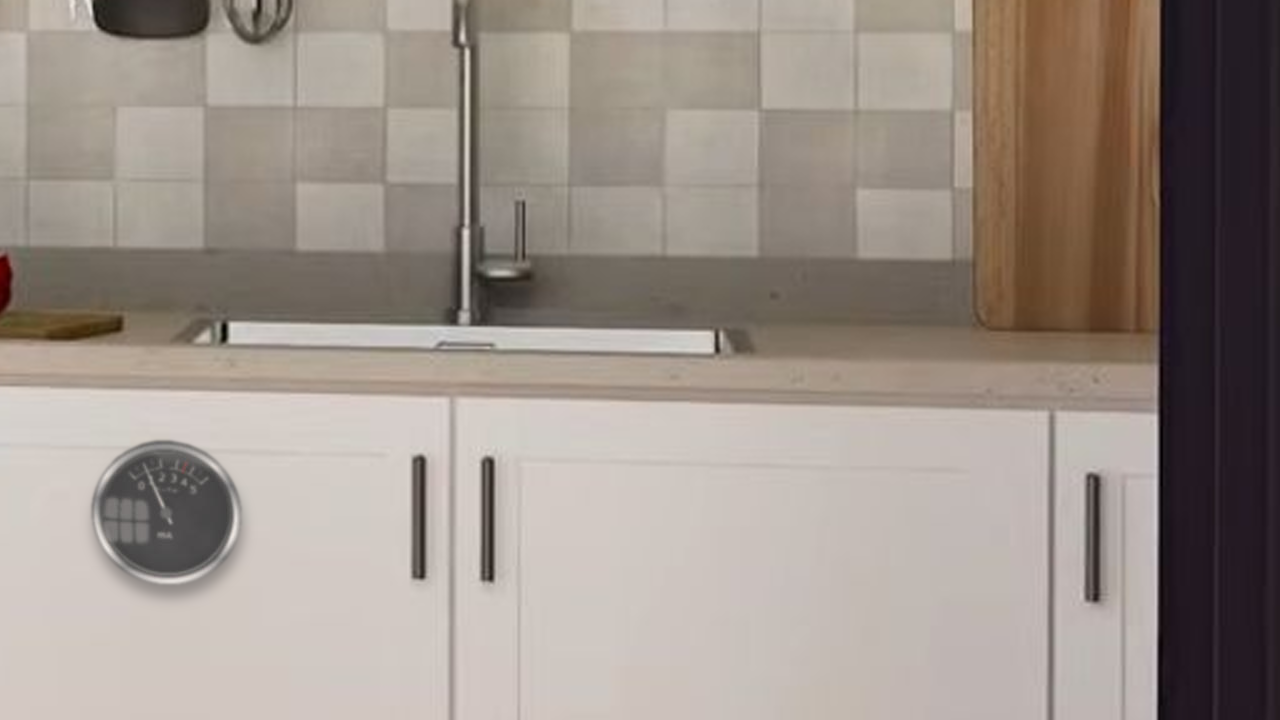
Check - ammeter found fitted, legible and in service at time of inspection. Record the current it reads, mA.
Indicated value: 1 mA
